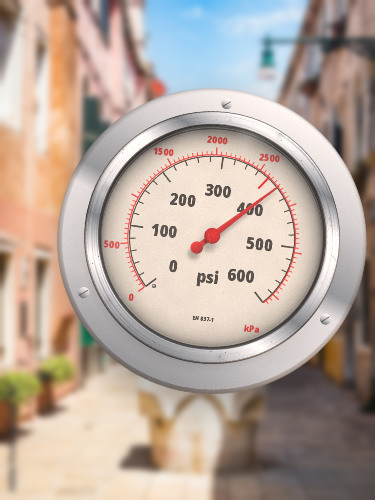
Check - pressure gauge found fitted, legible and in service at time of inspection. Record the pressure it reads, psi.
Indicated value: 400 psi
